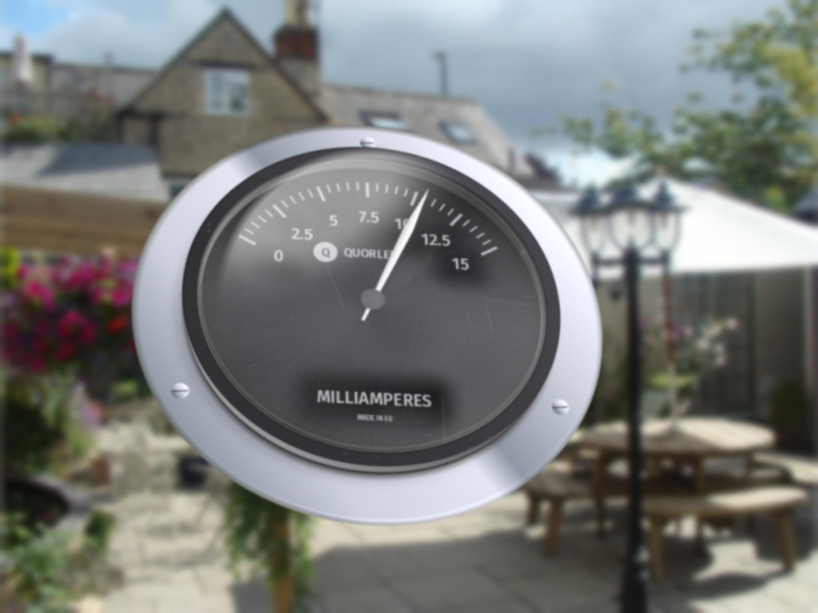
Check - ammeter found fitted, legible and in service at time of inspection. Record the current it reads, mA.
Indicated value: 10.5 mA
